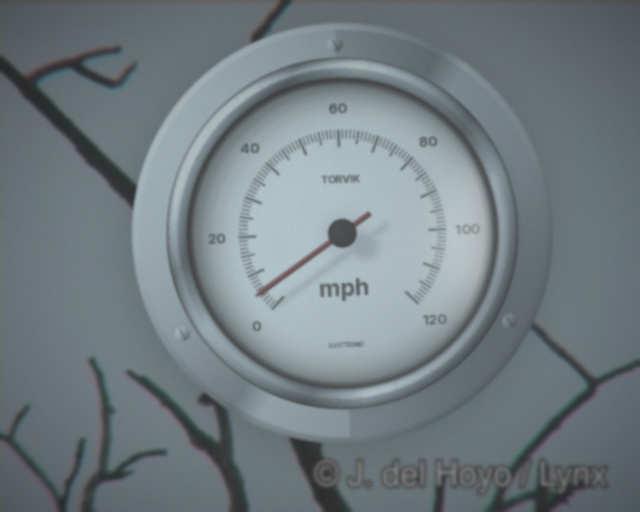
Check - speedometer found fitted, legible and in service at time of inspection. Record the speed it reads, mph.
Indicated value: 5 mph
